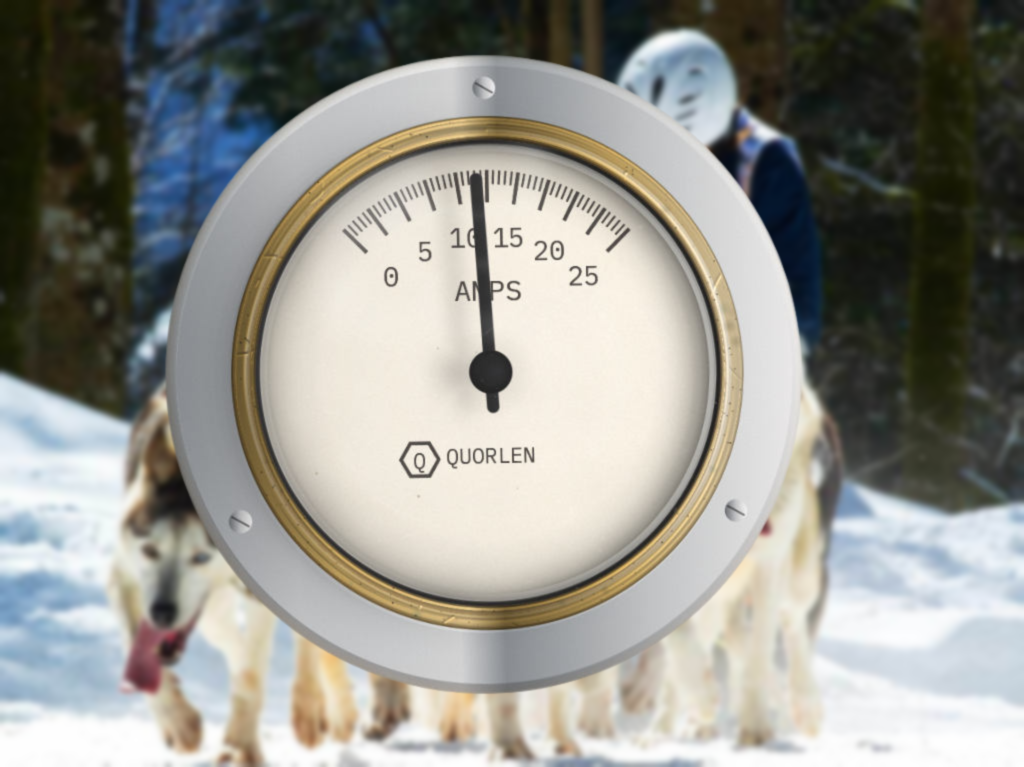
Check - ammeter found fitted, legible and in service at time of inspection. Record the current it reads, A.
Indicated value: 11.5 A
